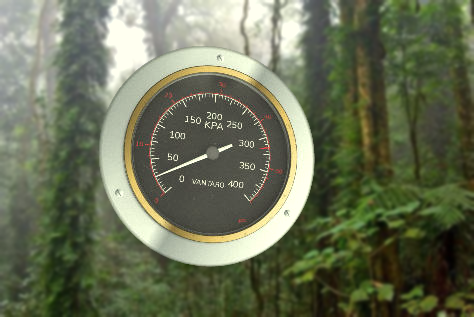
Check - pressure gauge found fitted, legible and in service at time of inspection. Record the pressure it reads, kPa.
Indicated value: 25 kPa
